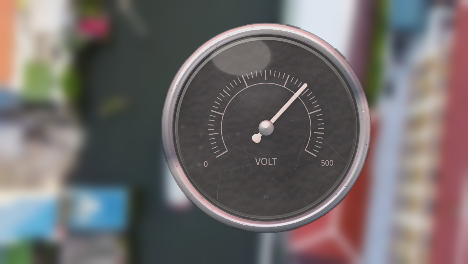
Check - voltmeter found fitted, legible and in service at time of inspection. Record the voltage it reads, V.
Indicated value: 340 V
